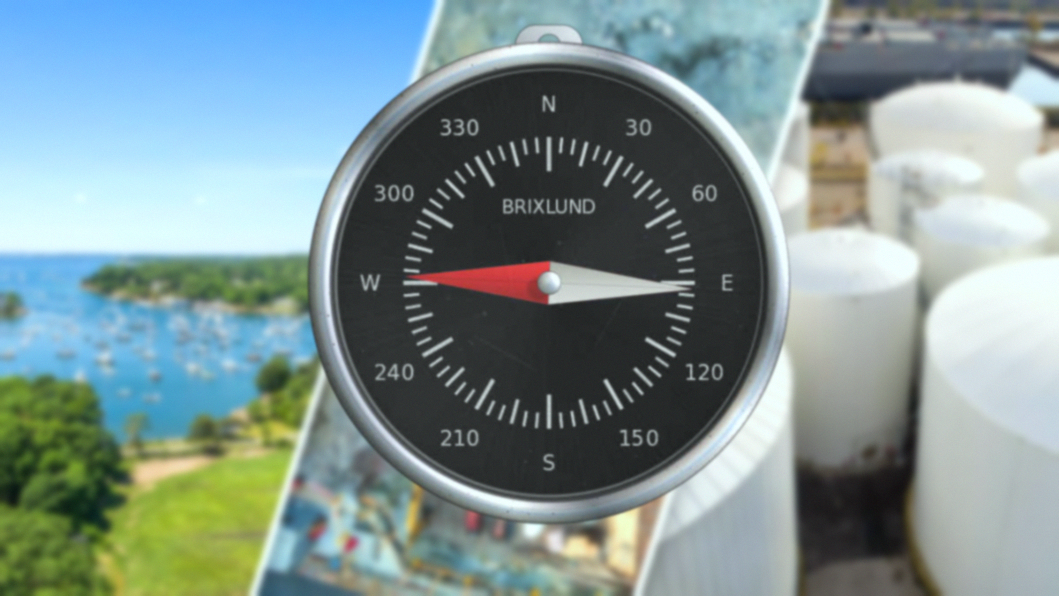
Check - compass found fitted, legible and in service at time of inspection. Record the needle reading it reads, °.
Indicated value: 272.5 °
